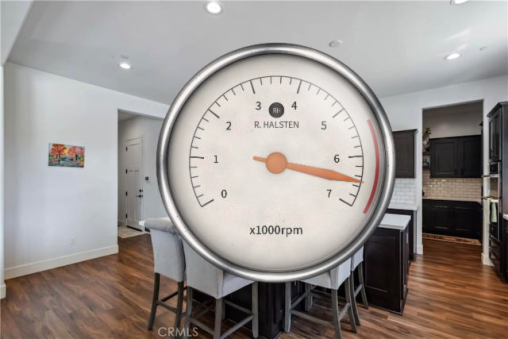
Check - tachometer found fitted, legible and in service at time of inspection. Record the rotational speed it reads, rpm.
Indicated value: 6500 rpm
